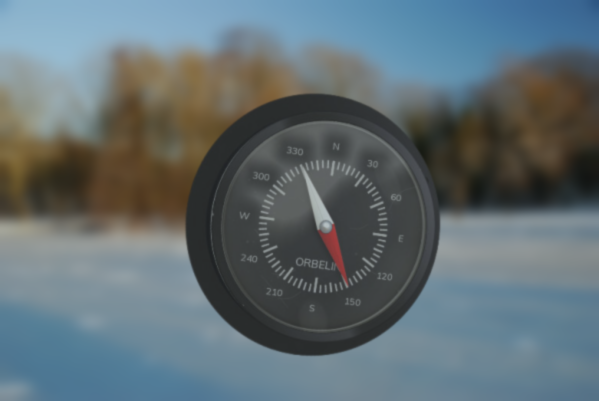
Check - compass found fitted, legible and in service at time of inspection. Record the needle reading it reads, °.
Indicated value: 150 °
